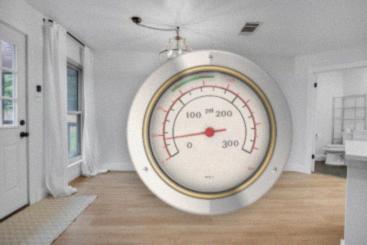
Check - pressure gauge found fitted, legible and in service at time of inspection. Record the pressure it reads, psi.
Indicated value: 30 psi
